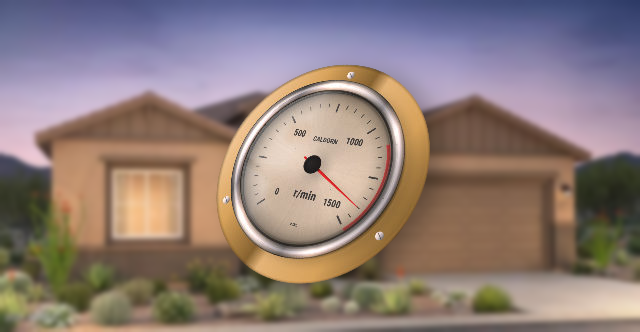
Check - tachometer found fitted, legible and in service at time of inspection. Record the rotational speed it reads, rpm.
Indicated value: 1400 rpm
